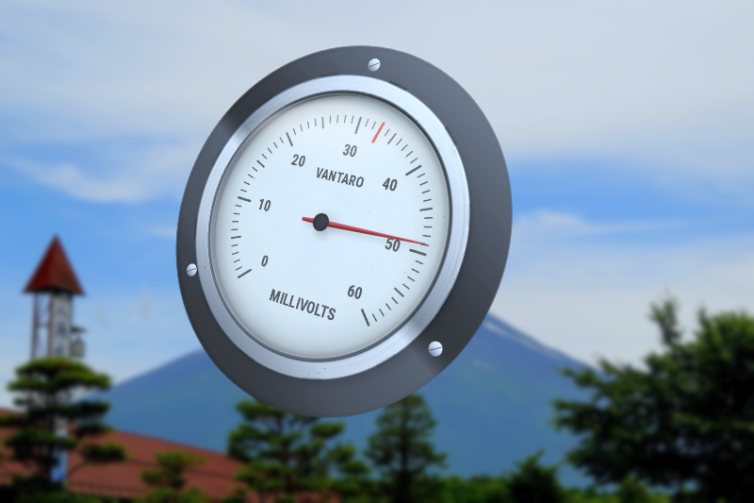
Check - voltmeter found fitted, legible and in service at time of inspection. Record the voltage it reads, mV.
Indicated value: 49 mV
